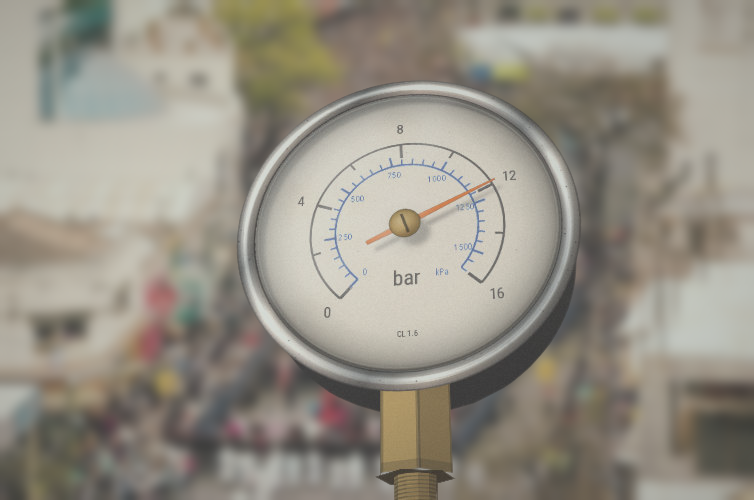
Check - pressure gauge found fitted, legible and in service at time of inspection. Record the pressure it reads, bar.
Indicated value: 12 bar
